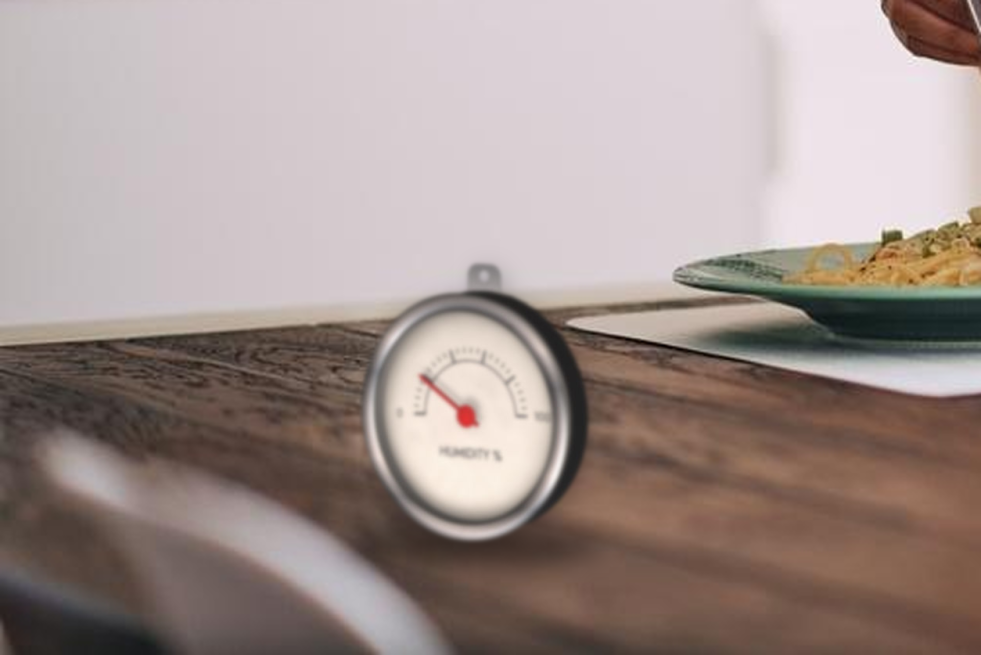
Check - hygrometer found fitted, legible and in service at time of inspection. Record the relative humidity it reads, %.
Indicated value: 20 %
